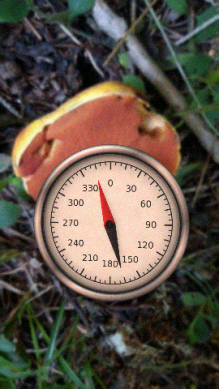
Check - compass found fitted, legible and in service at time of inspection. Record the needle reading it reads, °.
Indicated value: 345 °
